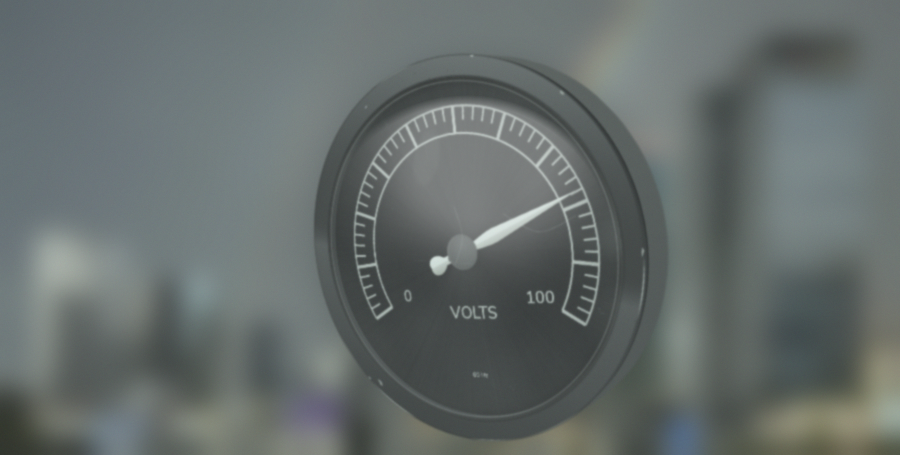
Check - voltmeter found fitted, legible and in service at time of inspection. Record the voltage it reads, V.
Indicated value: 78 V
